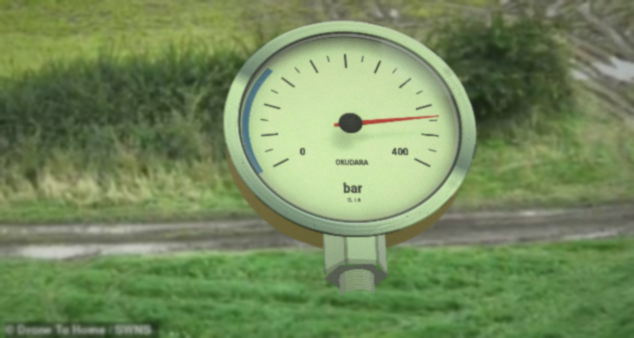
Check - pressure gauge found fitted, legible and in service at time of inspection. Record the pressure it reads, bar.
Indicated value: 340 bar
